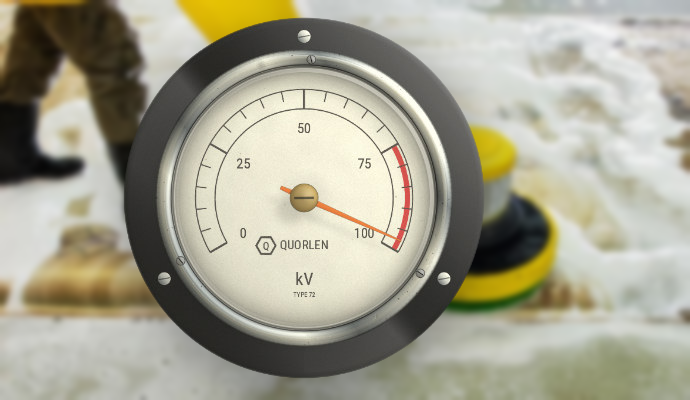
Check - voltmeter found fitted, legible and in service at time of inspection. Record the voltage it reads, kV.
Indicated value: 97.5 kV
